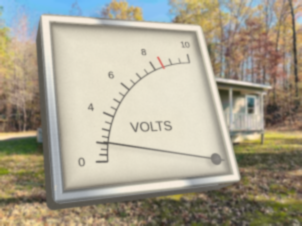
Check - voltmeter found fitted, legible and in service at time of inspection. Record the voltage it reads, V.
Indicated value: 2 V
